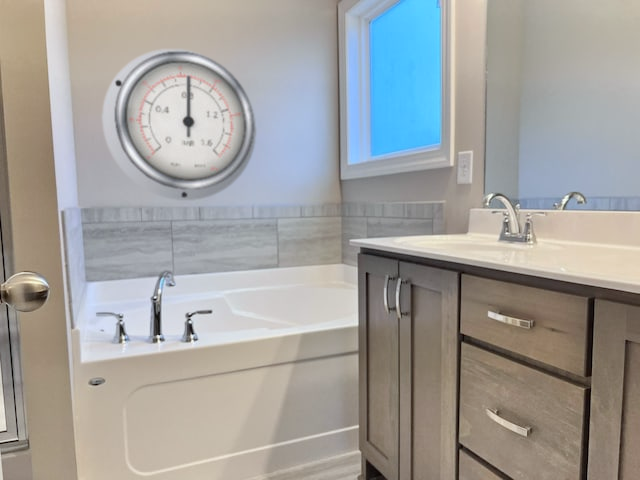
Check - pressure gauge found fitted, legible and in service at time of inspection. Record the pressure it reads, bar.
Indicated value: 0.8 bar
